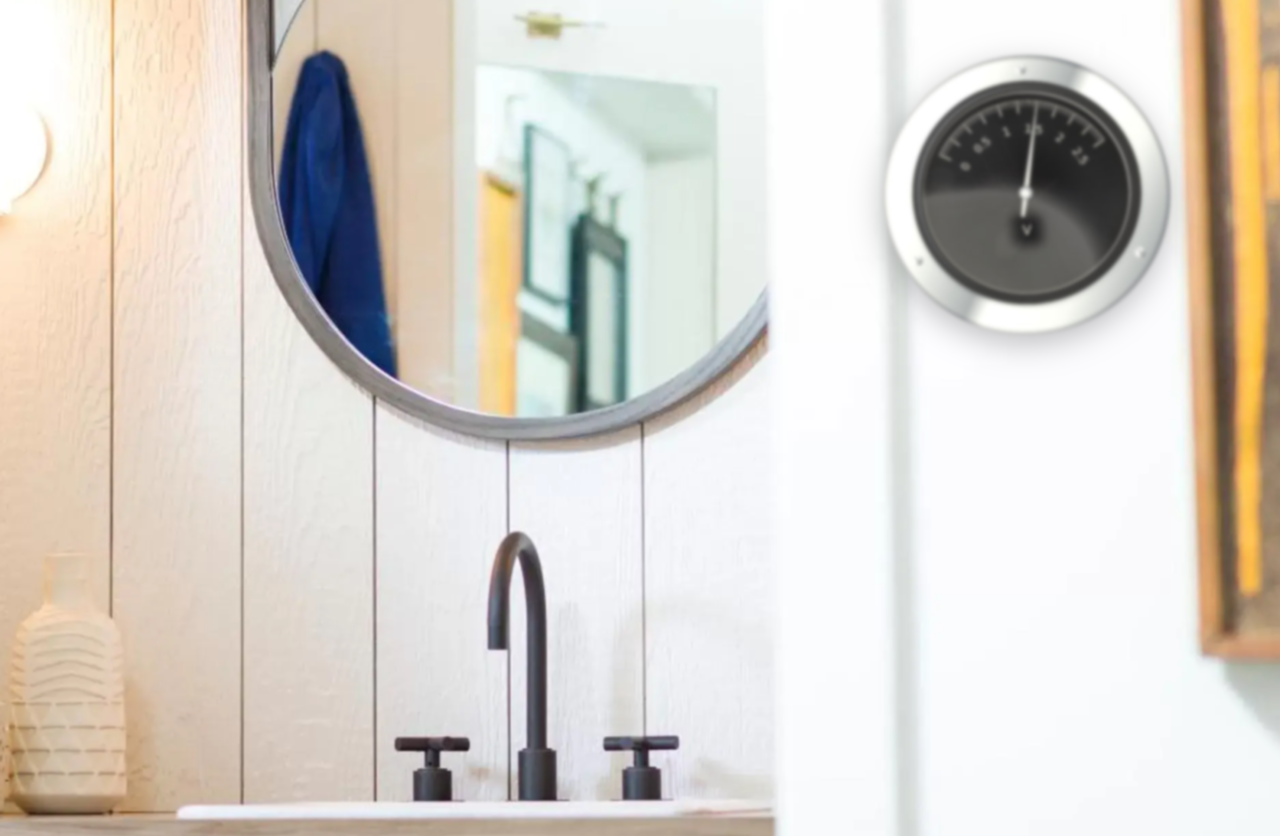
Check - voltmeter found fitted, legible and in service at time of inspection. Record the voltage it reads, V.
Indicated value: 1.5 V
